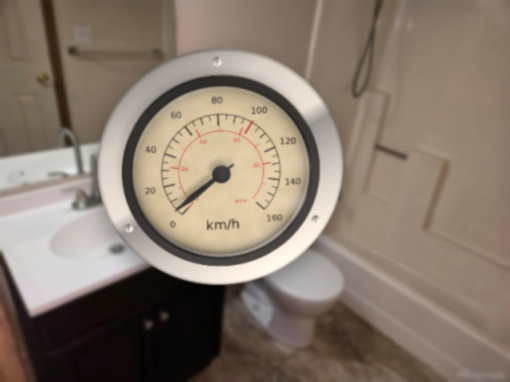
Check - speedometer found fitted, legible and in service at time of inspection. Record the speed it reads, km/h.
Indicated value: 5 km/h
